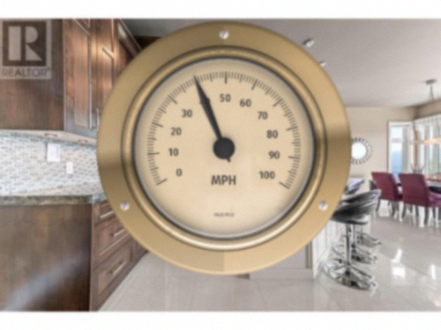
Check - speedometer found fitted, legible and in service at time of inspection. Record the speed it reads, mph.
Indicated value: 40 mph
